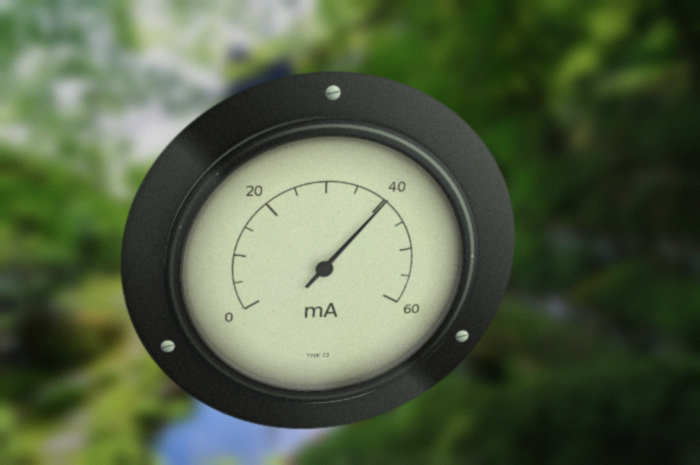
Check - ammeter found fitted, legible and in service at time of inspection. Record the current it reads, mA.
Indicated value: 40 mA
